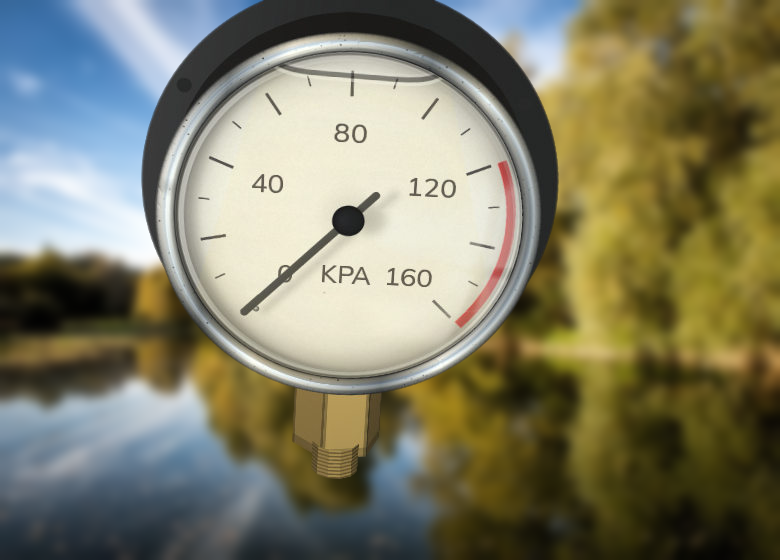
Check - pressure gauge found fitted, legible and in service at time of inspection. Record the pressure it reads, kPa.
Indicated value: 0 kPa
